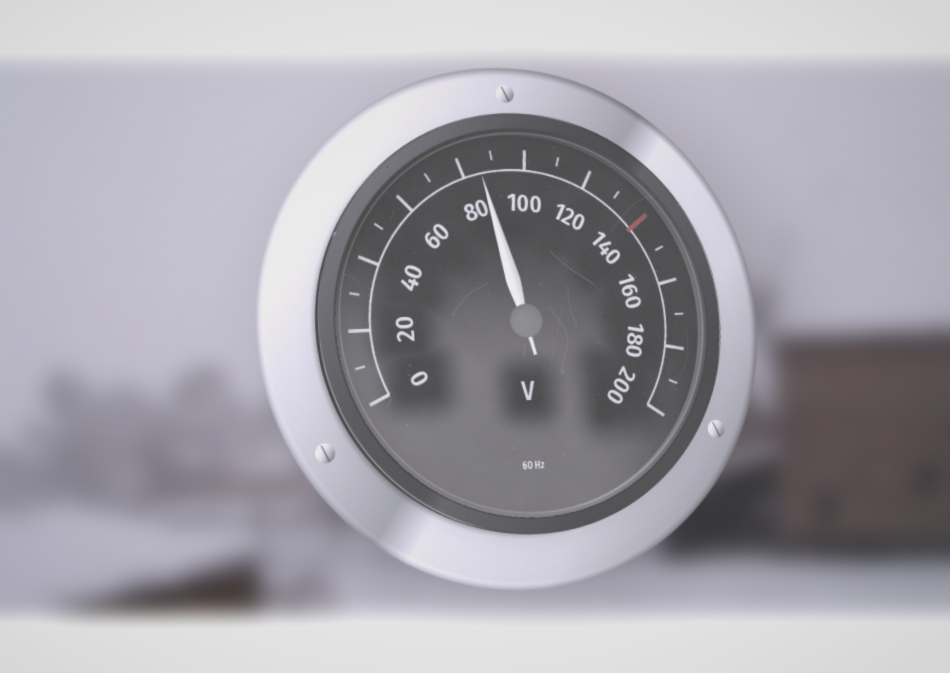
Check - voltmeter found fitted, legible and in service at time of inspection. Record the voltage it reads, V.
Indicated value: 85 V
